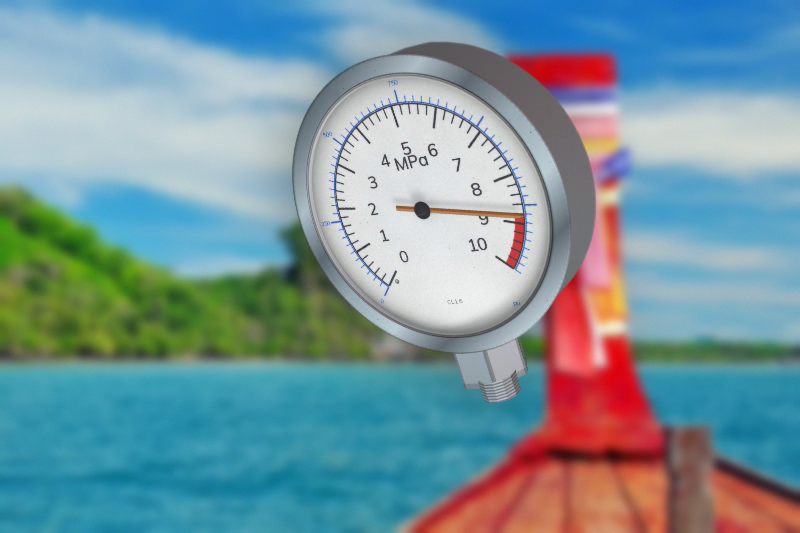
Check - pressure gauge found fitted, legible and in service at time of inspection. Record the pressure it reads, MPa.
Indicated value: 8.8 MPa
